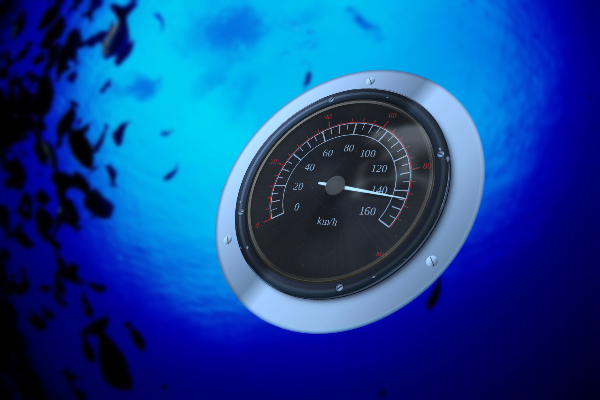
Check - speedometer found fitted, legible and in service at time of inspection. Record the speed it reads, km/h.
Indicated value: 145 km/h
